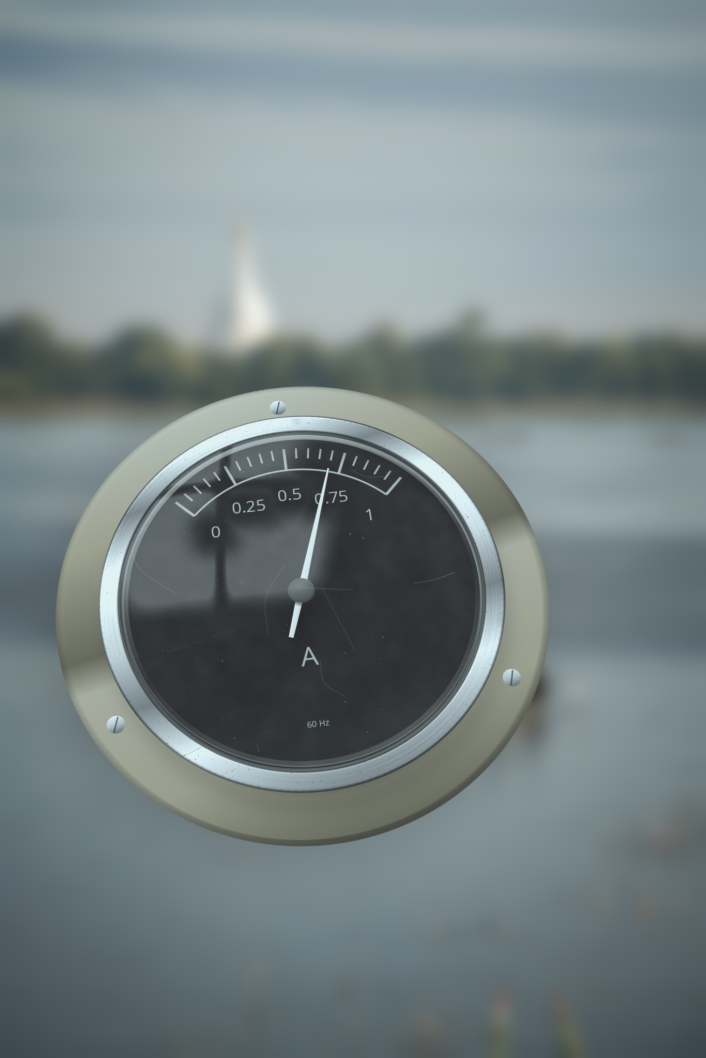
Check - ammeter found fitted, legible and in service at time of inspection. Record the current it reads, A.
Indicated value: 0.7 A
